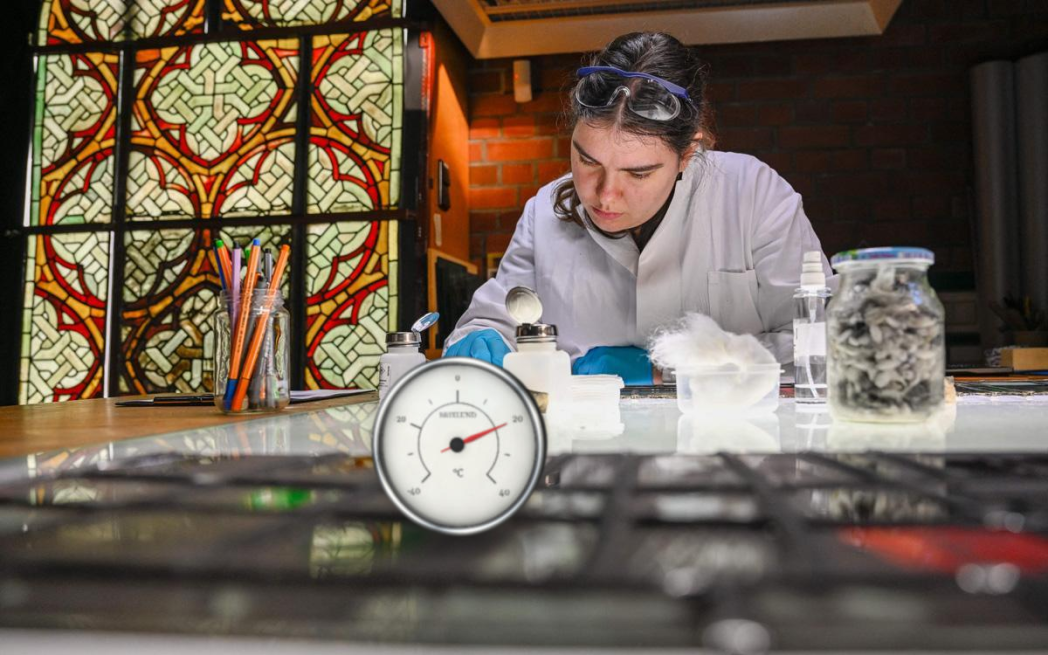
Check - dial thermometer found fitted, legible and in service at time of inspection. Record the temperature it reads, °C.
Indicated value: 20 °C
